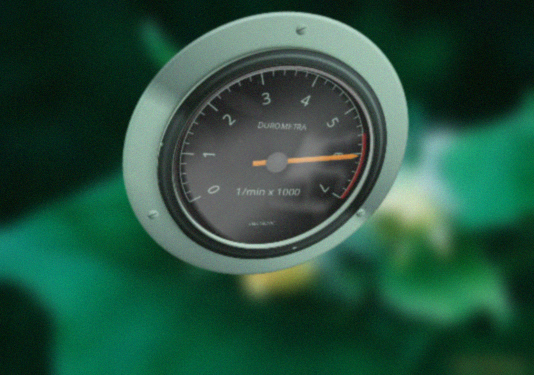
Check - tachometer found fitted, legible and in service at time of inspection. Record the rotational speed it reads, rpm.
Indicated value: 6000 rpm
